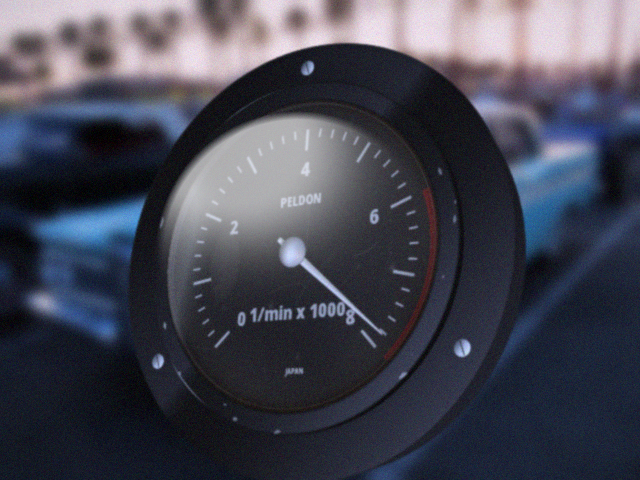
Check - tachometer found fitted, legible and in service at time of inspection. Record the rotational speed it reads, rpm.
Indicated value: 7800 rpm
